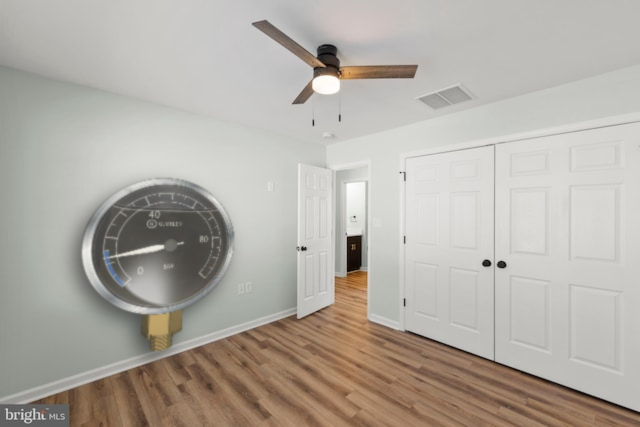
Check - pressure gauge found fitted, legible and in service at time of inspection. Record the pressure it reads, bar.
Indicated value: 12.5 bar
